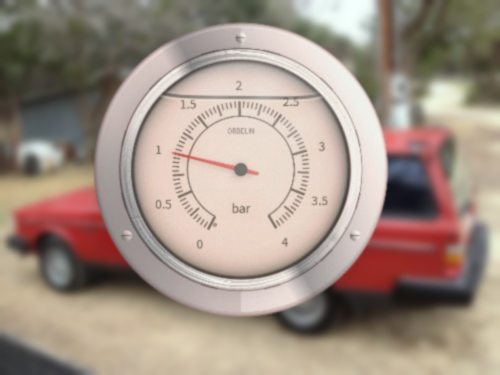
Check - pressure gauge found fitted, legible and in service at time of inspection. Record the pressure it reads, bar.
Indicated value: 1 bar
